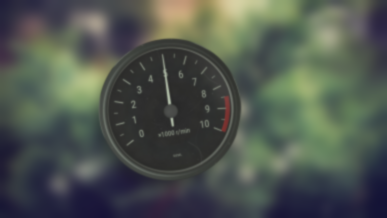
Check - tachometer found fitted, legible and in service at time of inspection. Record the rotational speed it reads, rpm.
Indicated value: 5000 rpm
